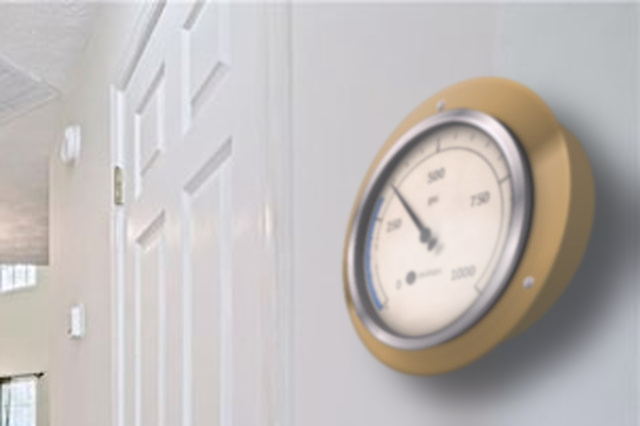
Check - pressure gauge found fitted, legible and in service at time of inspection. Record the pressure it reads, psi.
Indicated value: 350 psi
